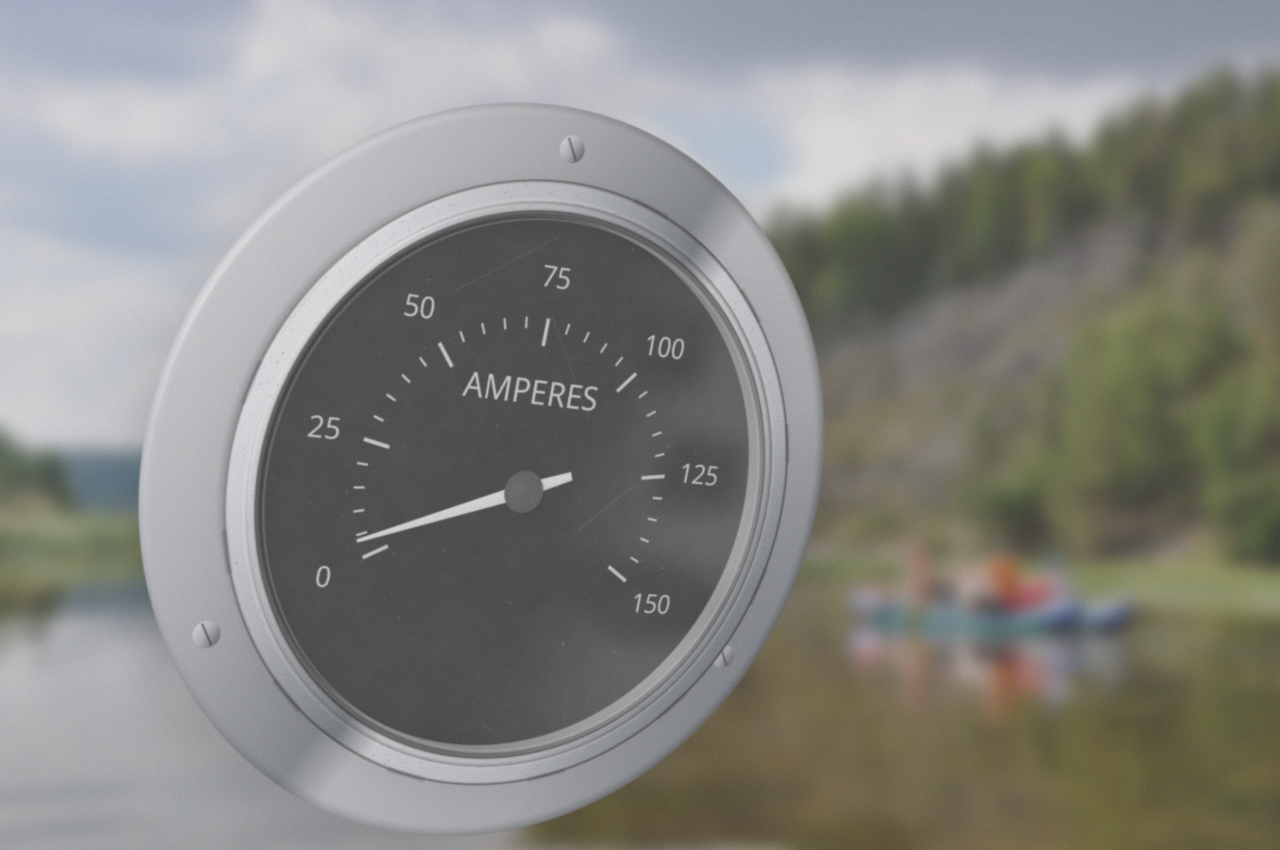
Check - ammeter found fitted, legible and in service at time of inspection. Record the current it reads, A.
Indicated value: 5 A
